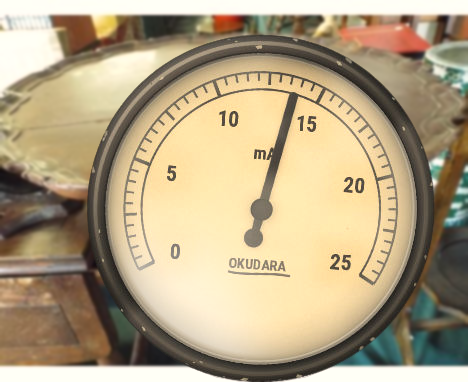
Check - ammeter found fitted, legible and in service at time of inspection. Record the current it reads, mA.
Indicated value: 13.75 mA
